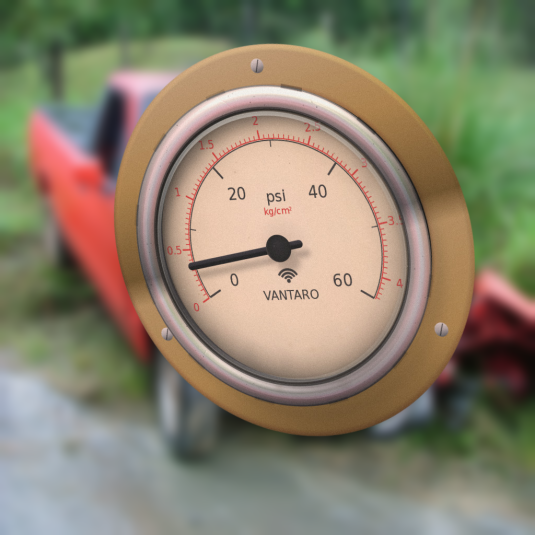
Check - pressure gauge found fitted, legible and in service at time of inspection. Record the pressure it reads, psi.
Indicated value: 5 psi
